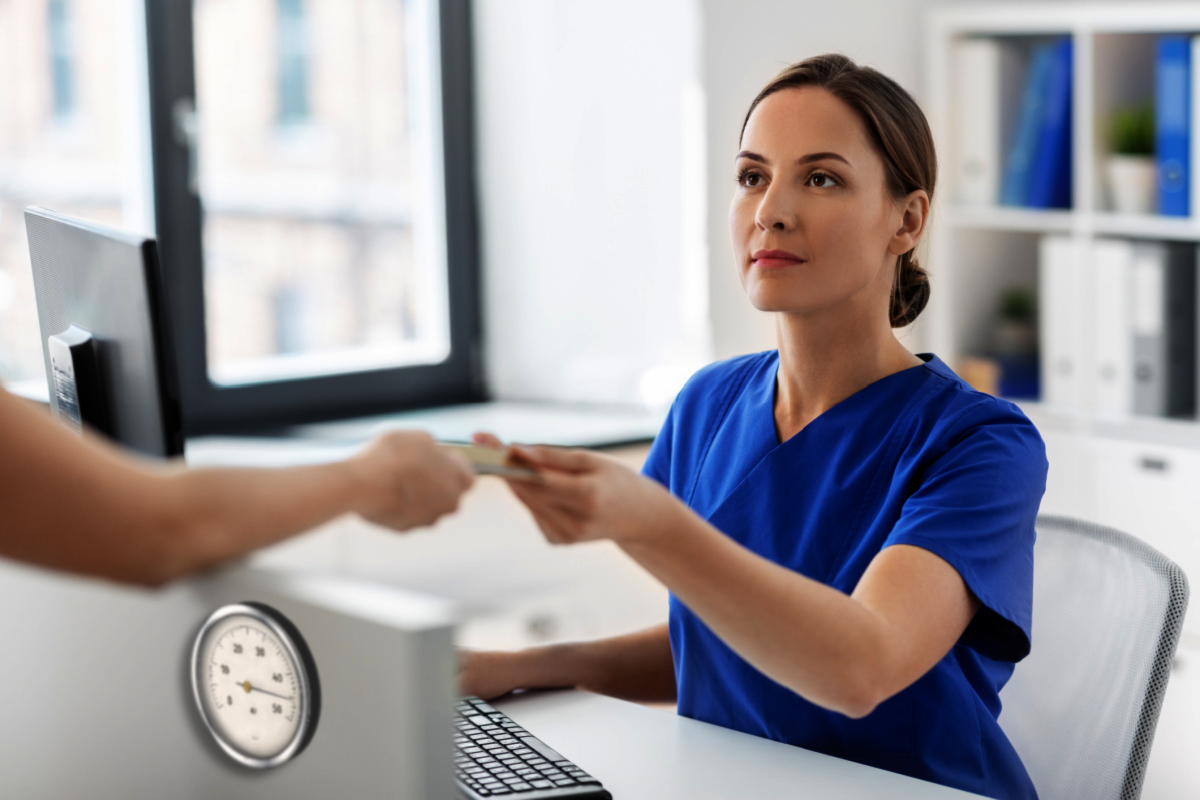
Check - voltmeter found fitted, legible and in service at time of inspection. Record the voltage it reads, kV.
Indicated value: 45 kV
